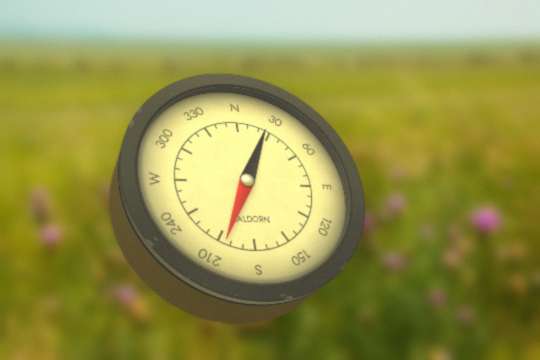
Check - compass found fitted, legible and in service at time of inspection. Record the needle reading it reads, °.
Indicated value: 205 °
